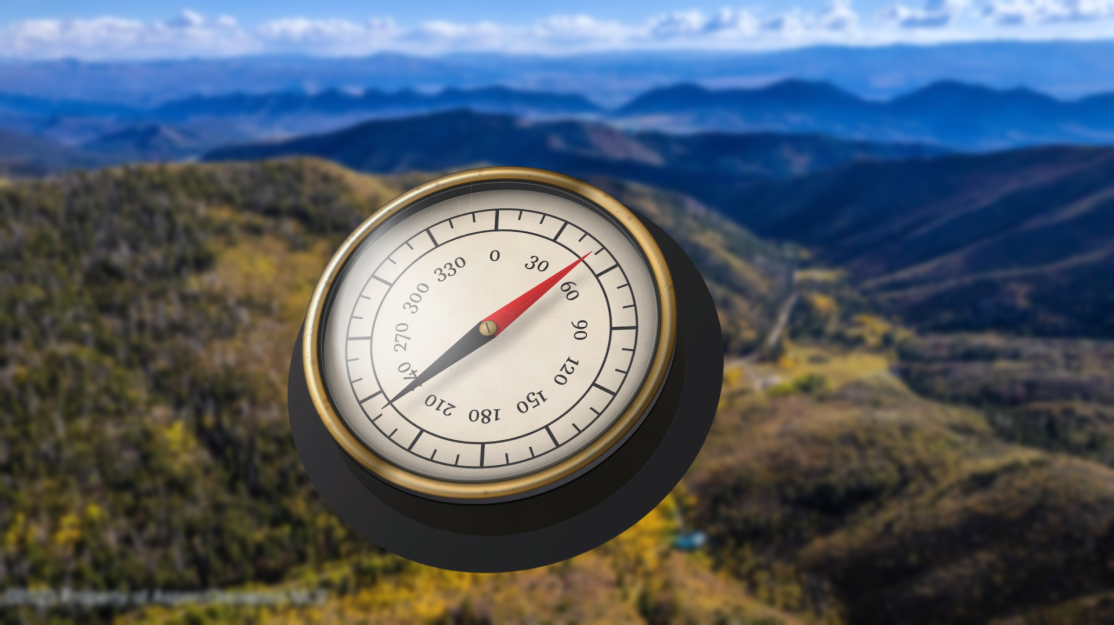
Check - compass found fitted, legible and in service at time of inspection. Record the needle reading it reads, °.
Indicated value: 50 °
